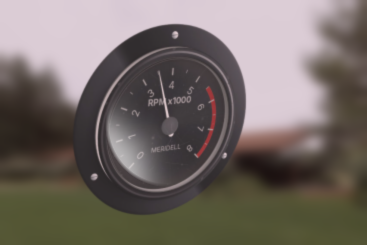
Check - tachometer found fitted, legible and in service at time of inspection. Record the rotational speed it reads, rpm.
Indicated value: 3500 rpm
